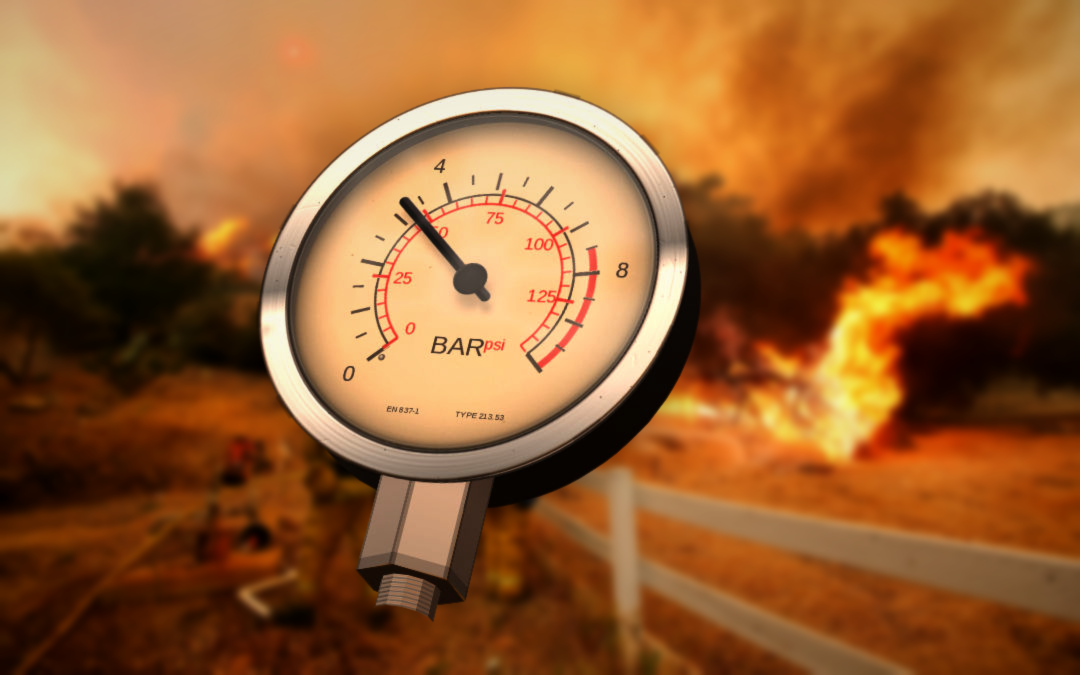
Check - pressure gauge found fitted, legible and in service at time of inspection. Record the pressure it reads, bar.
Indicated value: 3.25 bar
